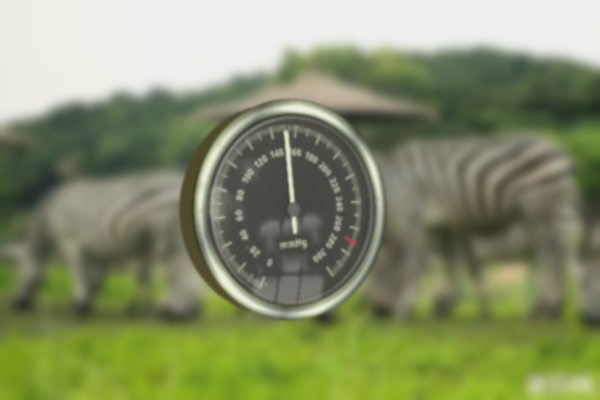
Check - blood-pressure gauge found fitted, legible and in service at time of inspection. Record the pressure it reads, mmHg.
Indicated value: 150 mmHg
